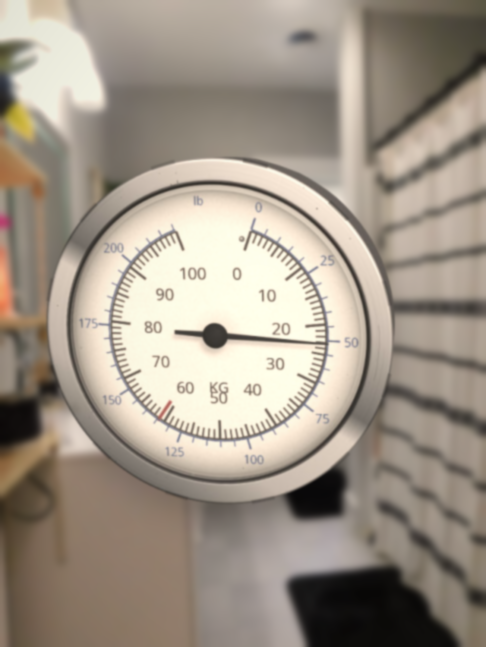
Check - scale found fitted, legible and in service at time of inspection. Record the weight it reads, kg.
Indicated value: 23 kg
